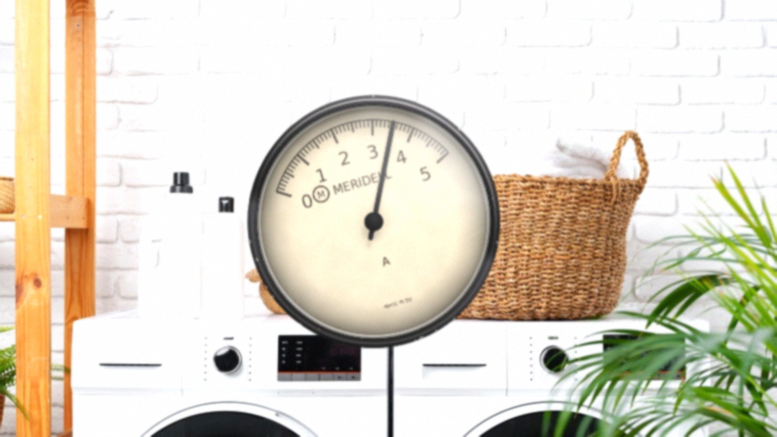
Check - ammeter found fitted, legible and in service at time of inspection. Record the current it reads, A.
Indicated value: 3.5 A
